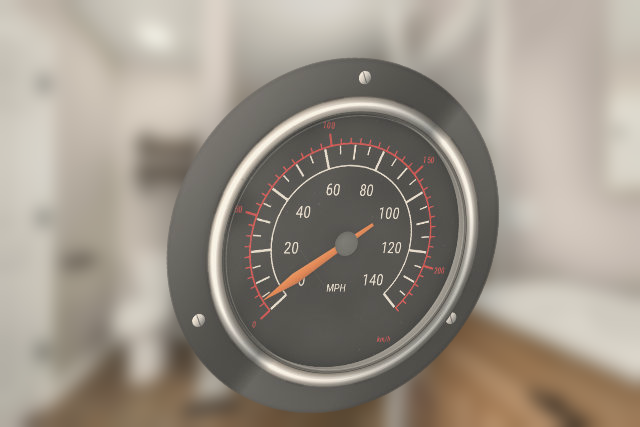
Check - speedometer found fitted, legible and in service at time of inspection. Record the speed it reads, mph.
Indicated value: 5 mph
